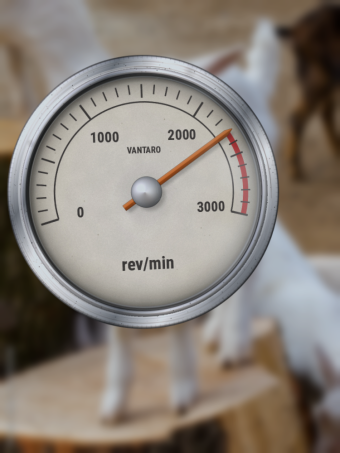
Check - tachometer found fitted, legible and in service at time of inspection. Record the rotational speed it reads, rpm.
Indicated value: 2300 rpm
